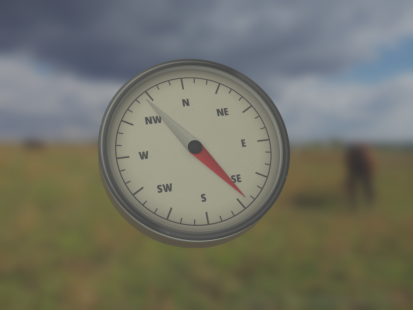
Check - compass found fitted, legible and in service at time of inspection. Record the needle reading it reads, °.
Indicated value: 145 °
